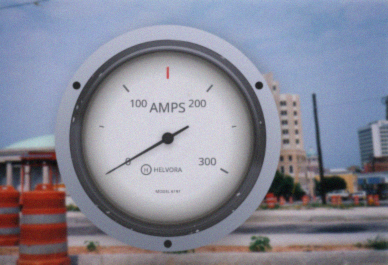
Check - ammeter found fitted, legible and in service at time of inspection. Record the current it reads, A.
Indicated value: 0 A
